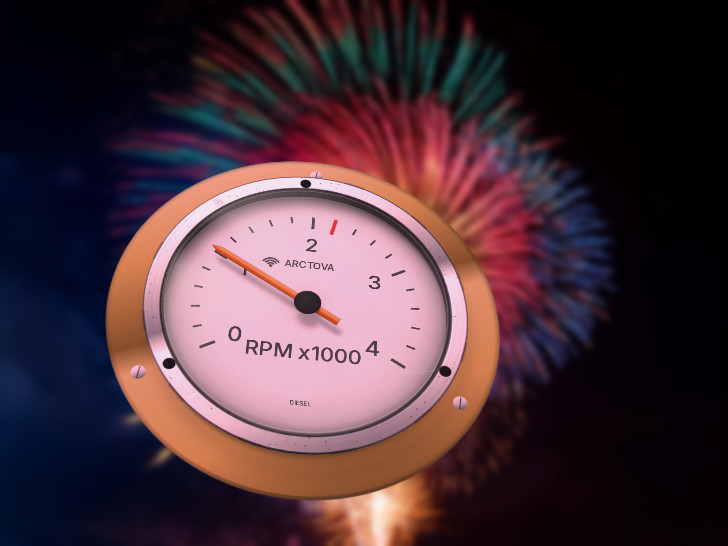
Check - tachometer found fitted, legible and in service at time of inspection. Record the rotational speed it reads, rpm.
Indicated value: 1000 rpm
